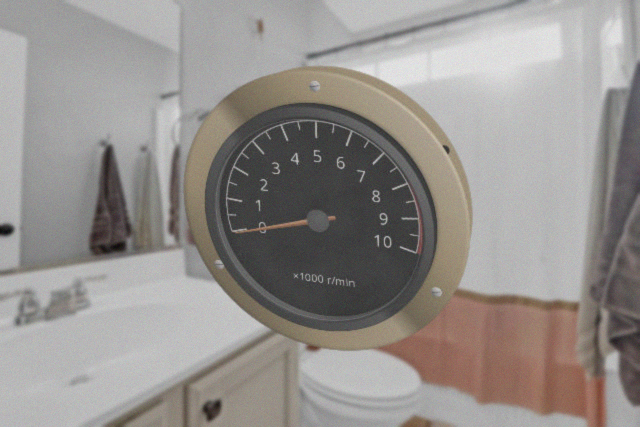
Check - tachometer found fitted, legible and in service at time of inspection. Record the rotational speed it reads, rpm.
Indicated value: 0 rpm
